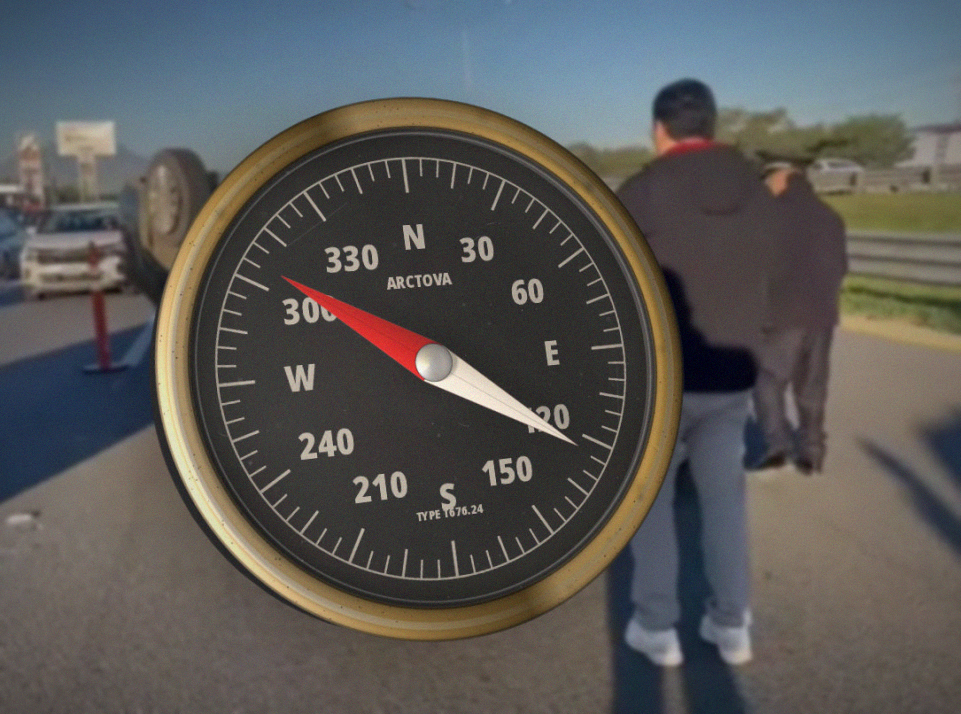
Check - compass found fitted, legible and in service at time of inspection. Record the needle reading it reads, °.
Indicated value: 305 °
